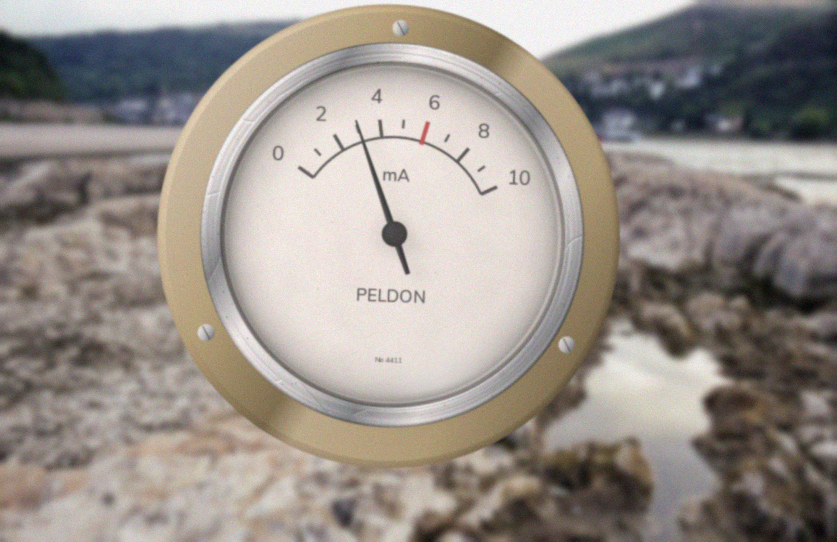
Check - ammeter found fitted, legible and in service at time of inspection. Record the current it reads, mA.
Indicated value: 3 mA
